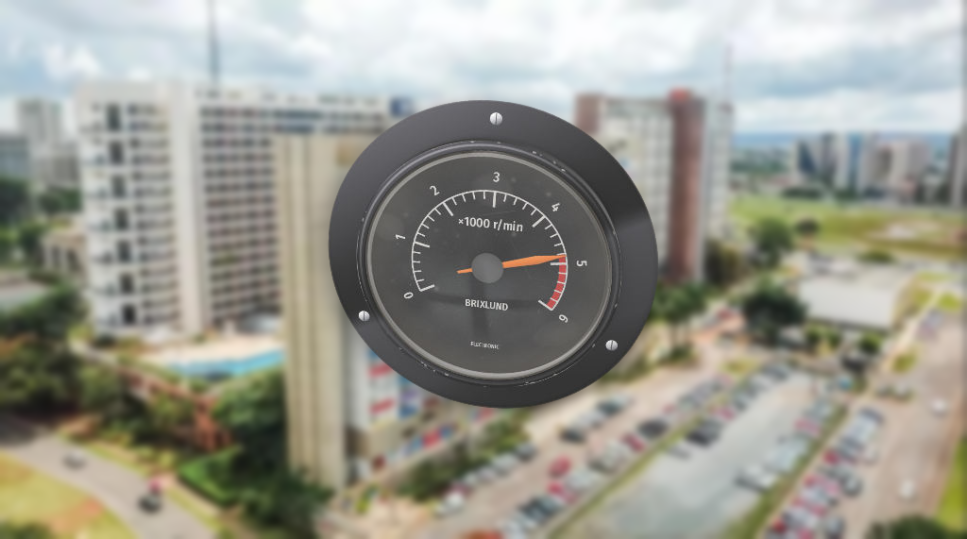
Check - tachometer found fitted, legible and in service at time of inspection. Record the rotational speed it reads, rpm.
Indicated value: 4800 rpm
